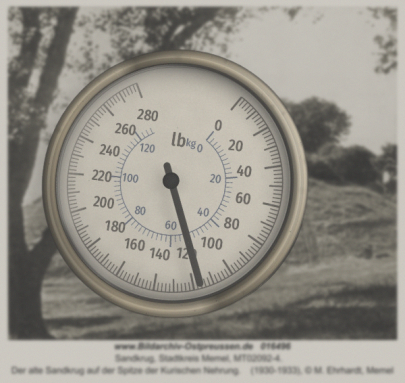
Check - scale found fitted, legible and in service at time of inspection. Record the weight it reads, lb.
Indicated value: 116 lb
